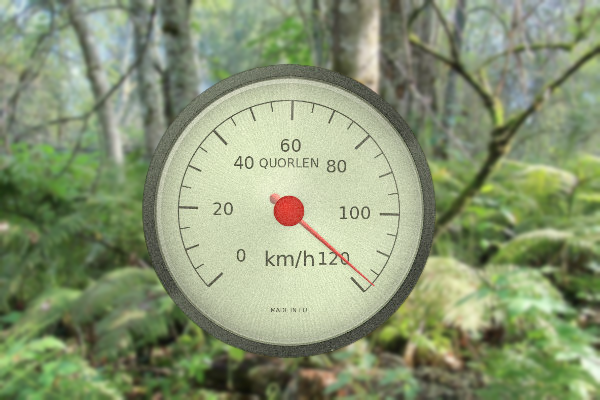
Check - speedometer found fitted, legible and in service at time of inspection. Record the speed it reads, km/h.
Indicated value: 117.5 km/h
